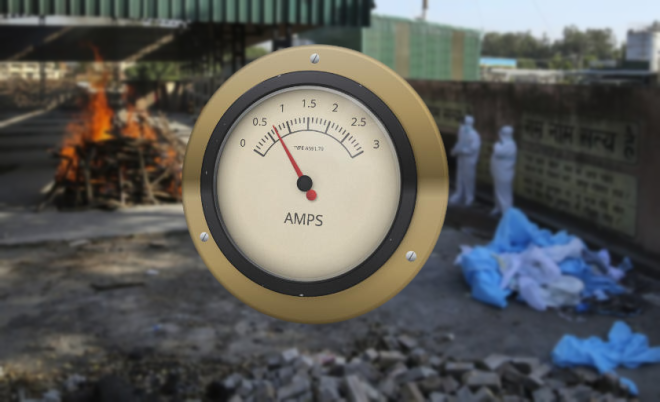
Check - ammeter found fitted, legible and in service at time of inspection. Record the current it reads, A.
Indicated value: 0.7 A
